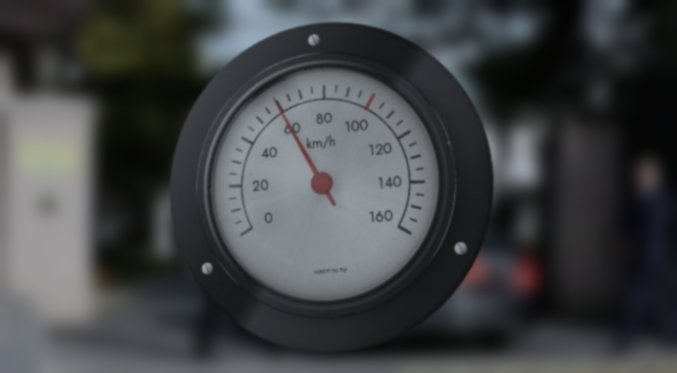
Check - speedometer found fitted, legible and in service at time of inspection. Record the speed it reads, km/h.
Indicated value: 60 km/h
